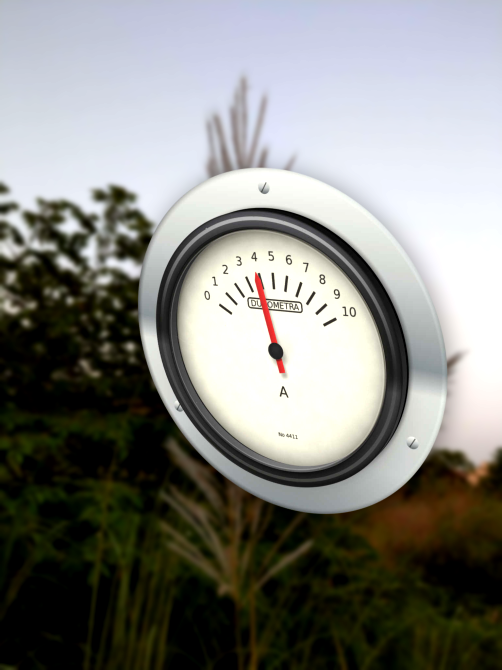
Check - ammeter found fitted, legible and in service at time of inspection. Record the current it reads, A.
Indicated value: 4 A
